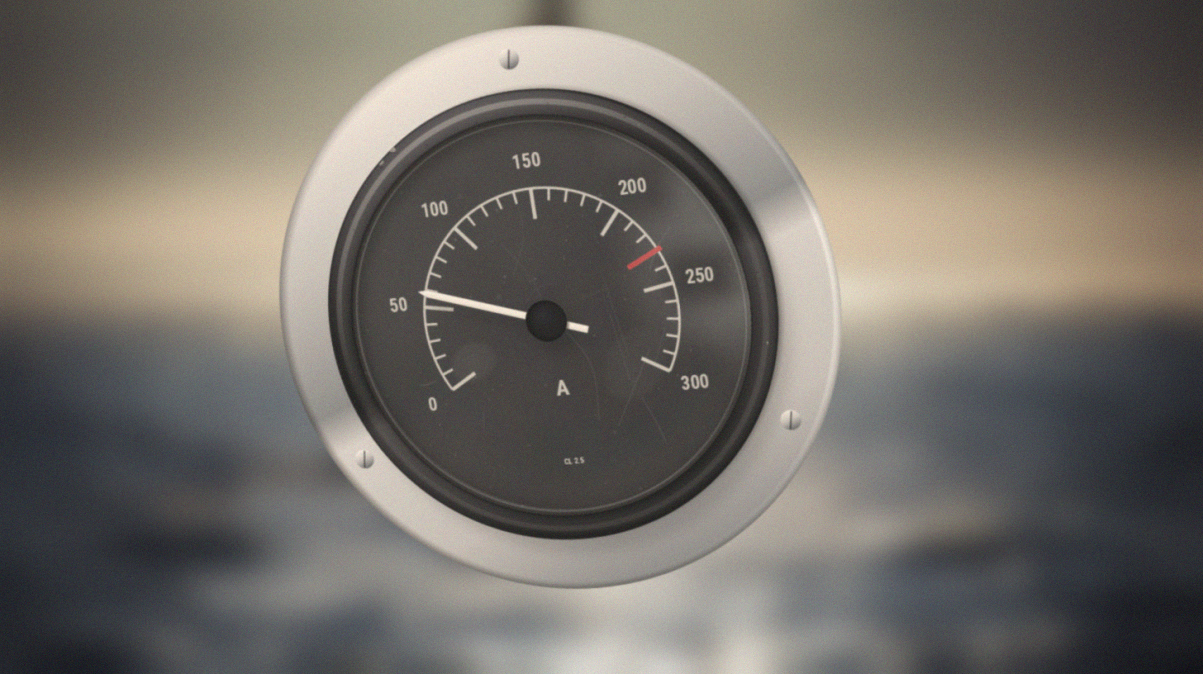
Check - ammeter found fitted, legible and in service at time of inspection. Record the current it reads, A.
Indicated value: 60 A
